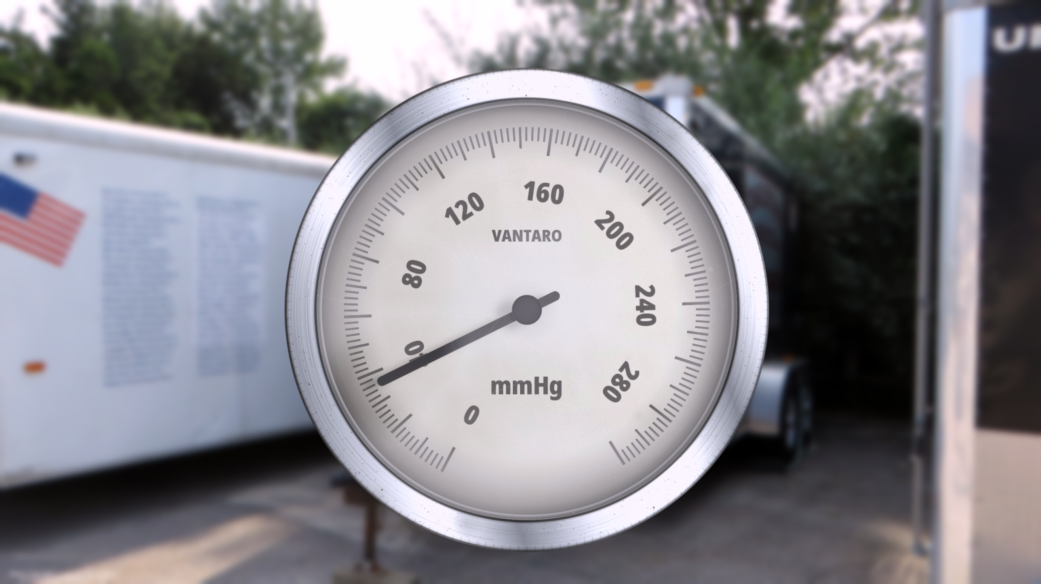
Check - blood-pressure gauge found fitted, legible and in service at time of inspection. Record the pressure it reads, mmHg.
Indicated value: 36 mmHg
